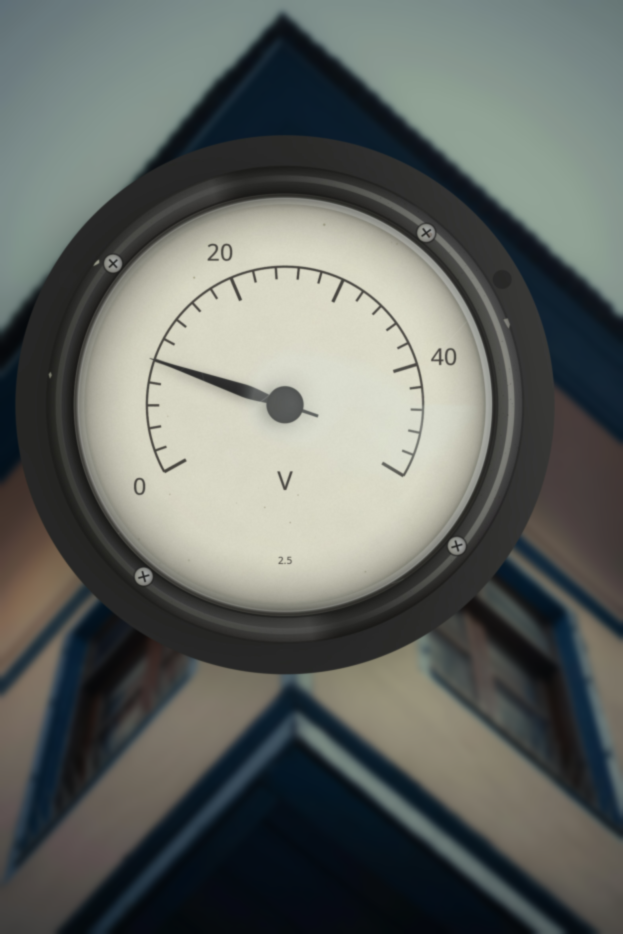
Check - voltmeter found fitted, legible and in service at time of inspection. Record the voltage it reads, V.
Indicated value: 10 V
